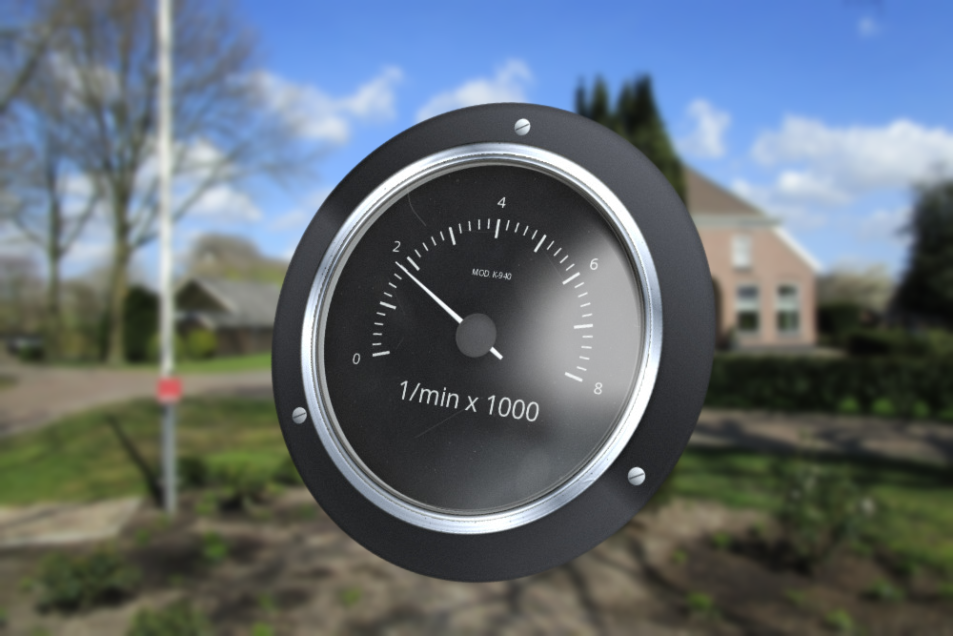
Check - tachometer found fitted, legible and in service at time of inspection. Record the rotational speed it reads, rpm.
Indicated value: 1800 rpm
